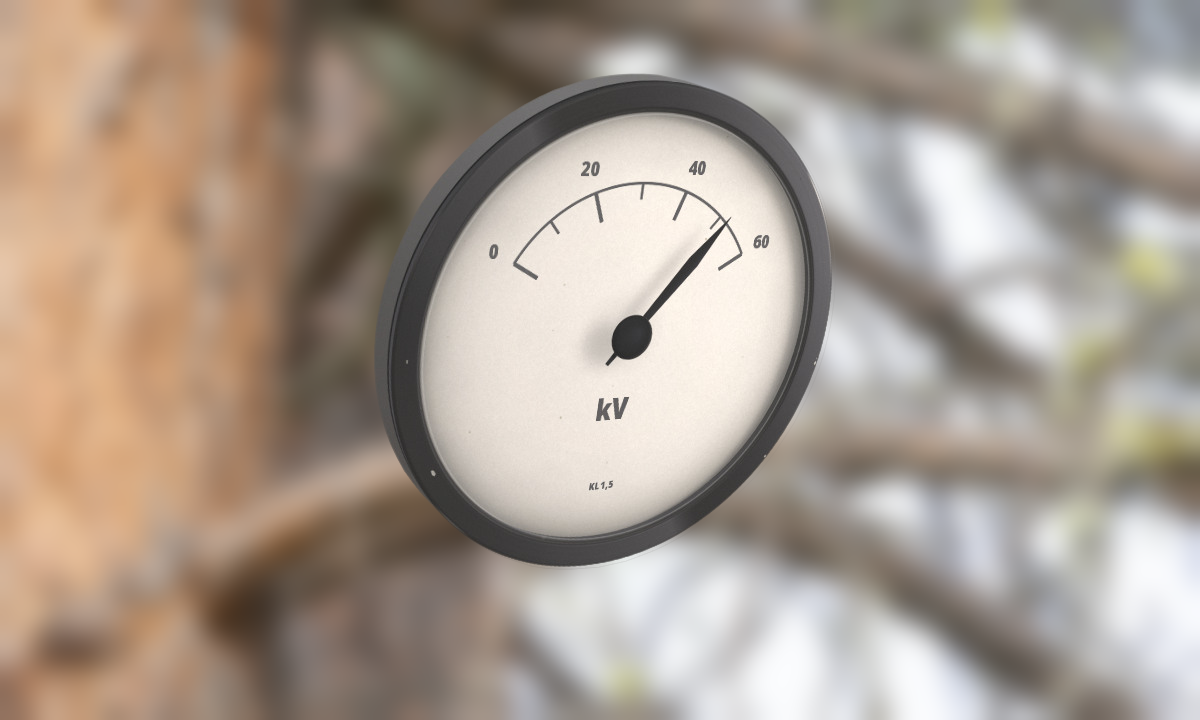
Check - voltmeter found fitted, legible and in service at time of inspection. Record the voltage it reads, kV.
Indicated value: 50 kV
